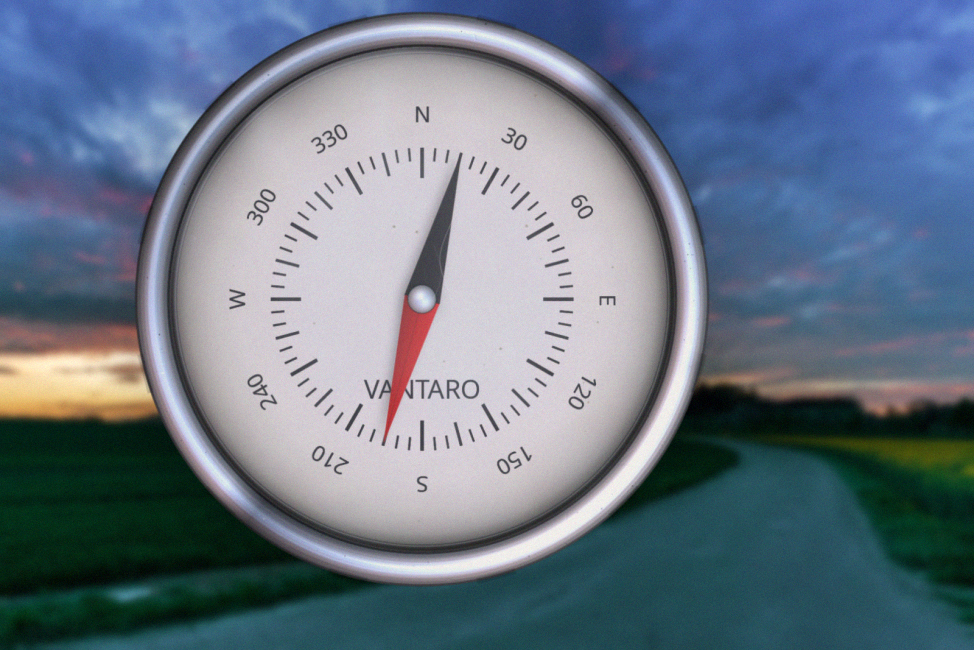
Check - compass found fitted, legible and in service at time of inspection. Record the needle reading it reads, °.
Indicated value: 195 °
